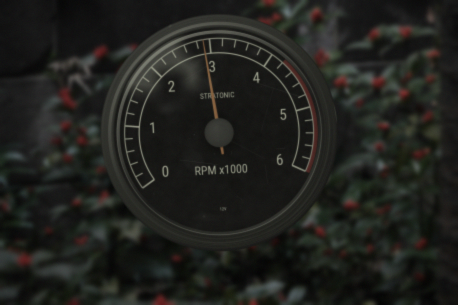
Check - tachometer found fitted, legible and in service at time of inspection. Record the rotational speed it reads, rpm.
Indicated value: 2900 rpm
